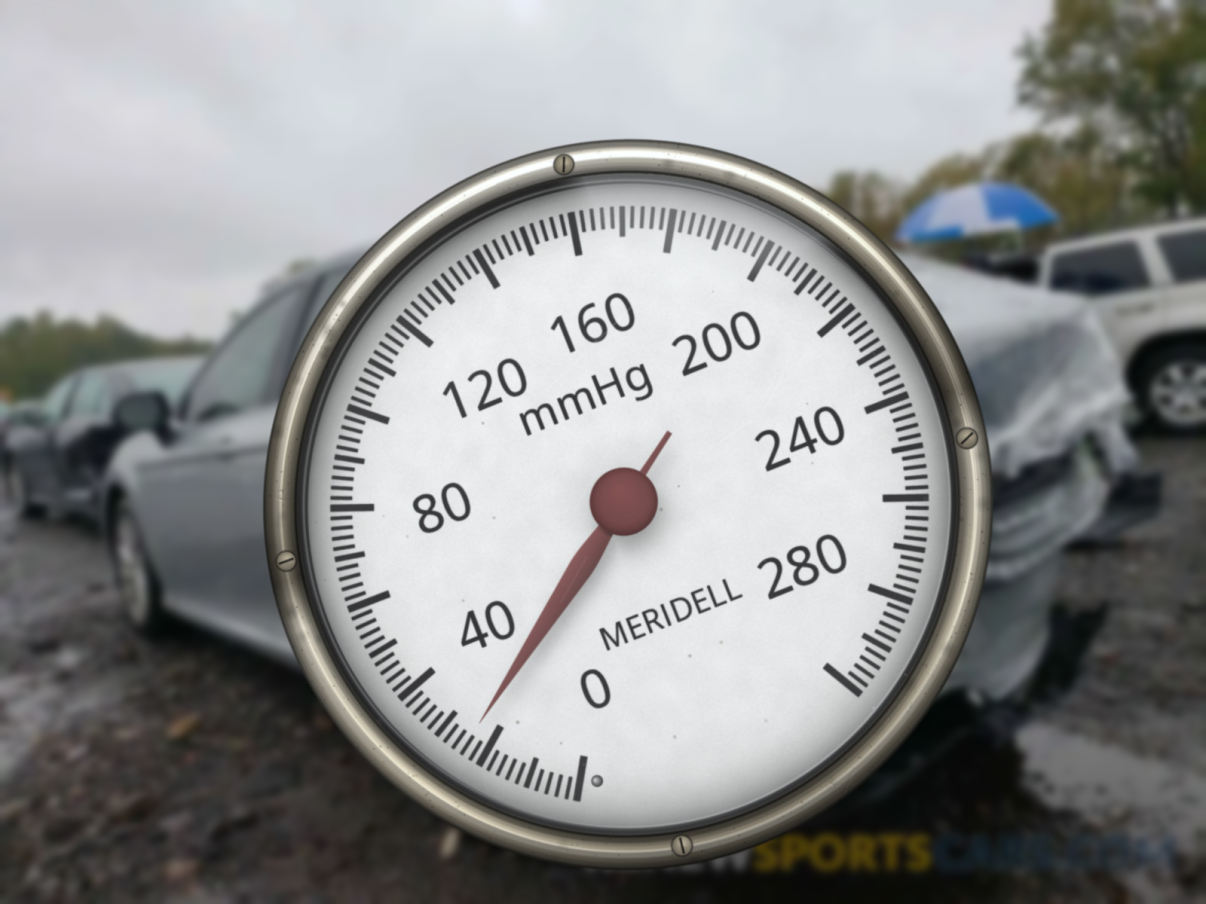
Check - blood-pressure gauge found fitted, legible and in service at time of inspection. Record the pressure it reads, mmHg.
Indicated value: 24 mmHg
